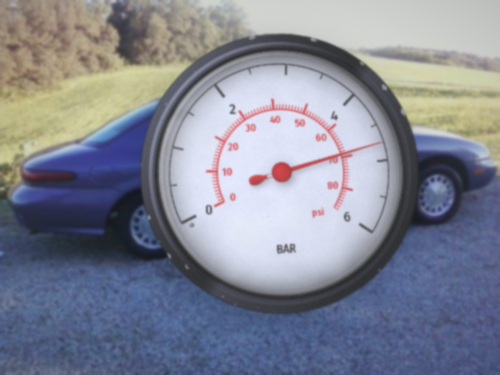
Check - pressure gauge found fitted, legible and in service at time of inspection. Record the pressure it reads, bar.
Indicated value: 4.75 bar
